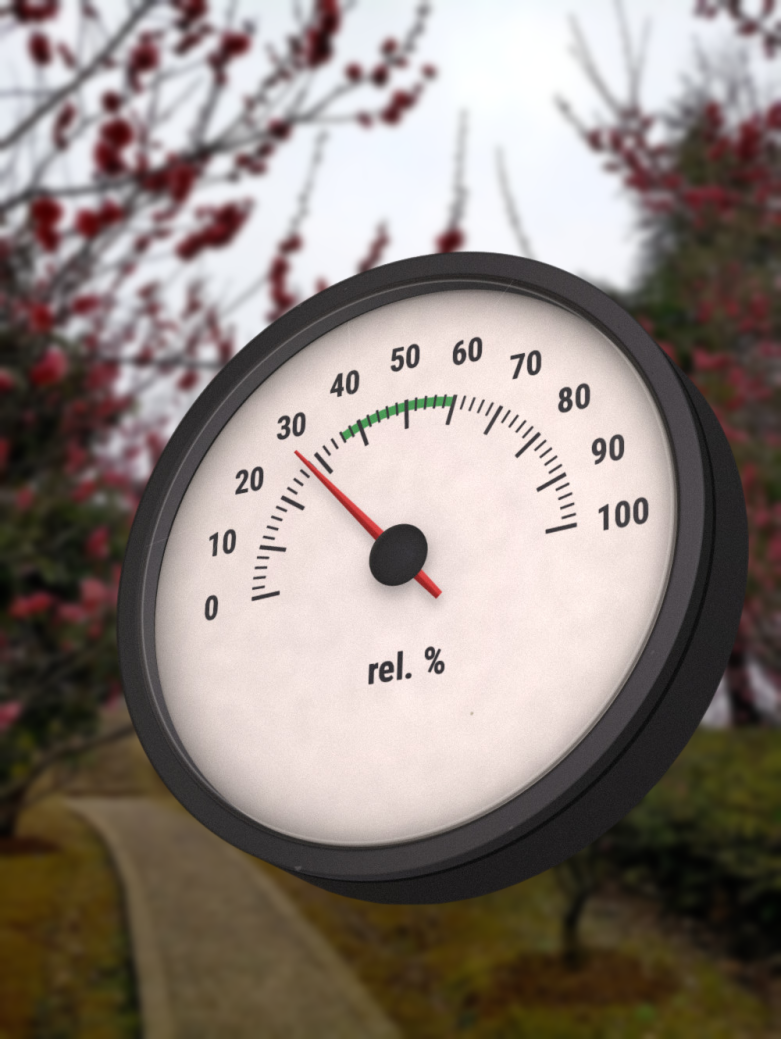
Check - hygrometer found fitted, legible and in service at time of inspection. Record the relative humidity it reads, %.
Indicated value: 28 %
